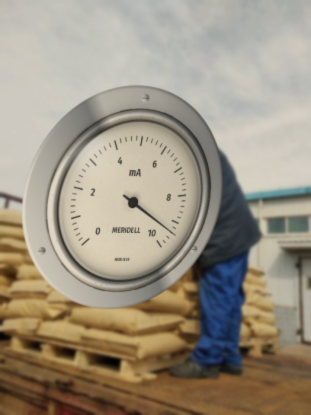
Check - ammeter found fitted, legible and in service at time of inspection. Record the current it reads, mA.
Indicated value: 9.4 mA
